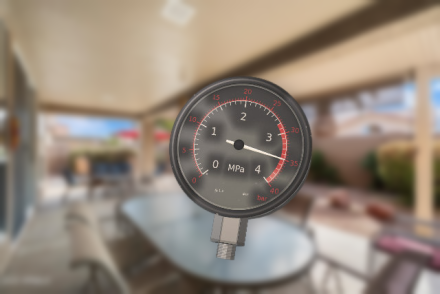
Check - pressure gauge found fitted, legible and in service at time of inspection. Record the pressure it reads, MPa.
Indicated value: 3.5 MPa
